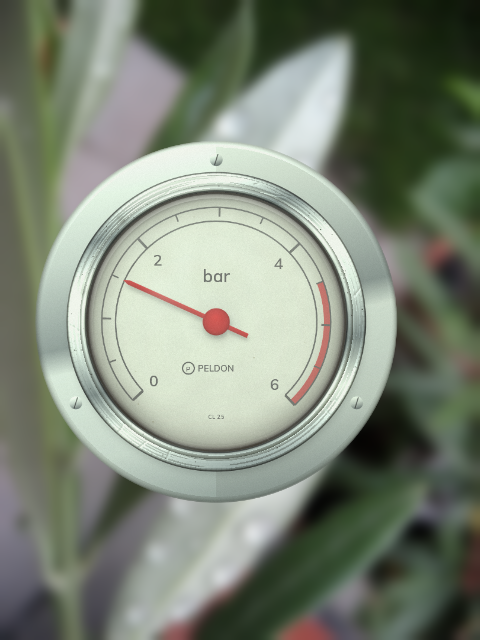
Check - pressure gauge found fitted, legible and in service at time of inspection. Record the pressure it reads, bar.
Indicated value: 1.5 bar
